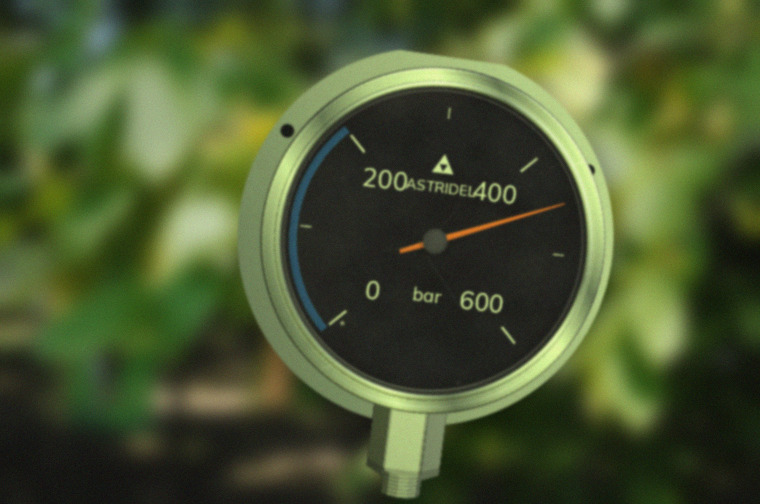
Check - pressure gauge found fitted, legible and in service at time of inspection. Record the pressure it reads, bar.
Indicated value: 450 bar
